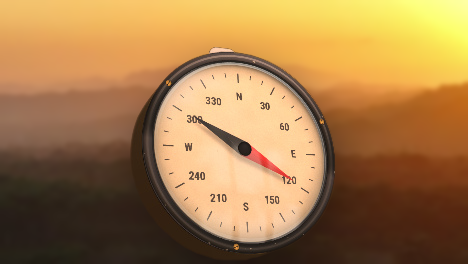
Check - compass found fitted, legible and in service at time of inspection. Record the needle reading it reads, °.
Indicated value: 120 °
